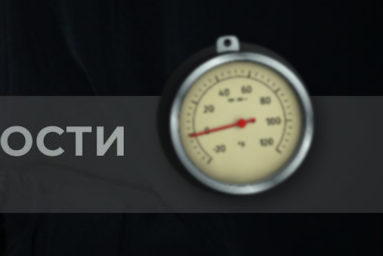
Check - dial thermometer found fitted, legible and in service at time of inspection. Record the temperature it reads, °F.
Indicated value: 0 °F
